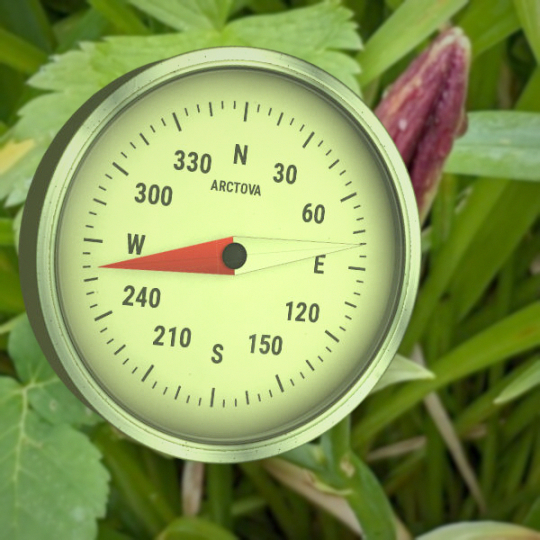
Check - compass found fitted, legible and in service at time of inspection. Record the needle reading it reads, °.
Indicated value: 260 °
